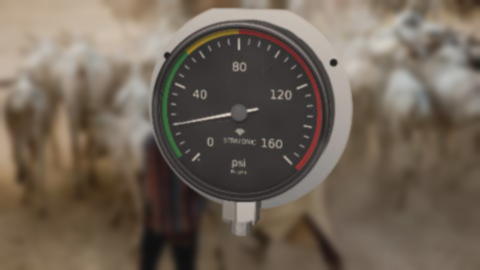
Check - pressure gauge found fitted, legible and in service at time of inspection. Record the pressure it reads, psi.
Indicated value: 20 psi
